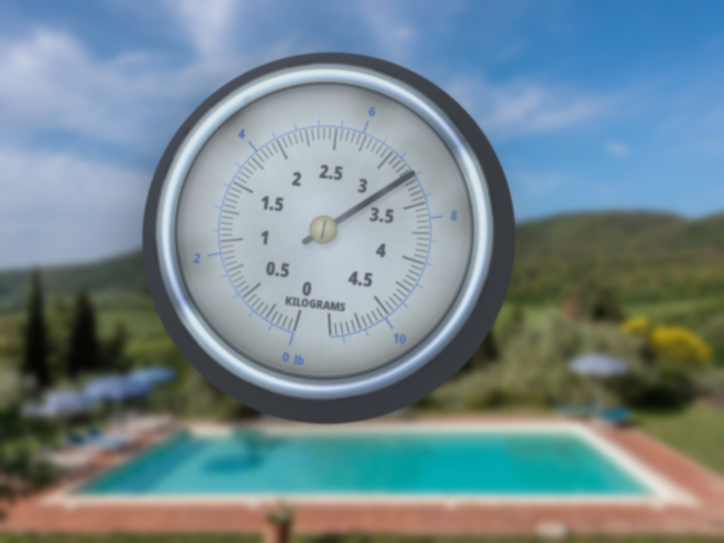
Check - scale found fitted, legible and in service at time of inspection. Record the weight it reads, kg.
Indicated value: 3.25 kg
